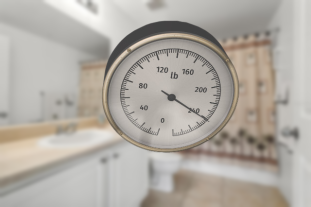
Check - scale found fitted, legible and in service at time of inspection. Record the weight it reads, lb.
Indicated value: 240 lb
